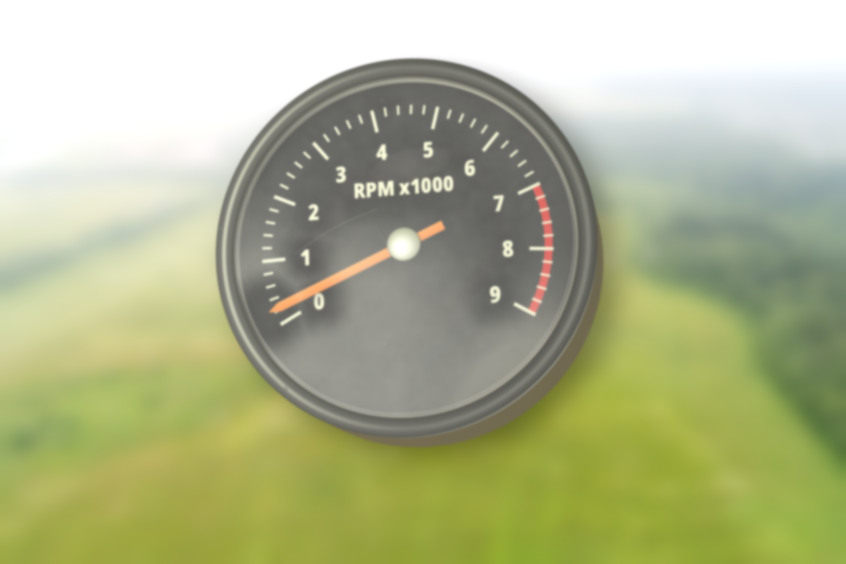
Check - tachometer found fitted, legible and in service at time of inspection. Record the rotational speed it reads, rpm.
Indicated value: 200 rpm
